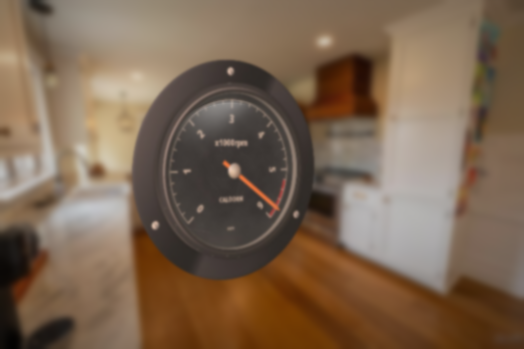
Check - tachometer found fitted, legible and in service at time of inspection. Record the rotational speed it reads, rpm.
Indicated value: 5800 rpm
